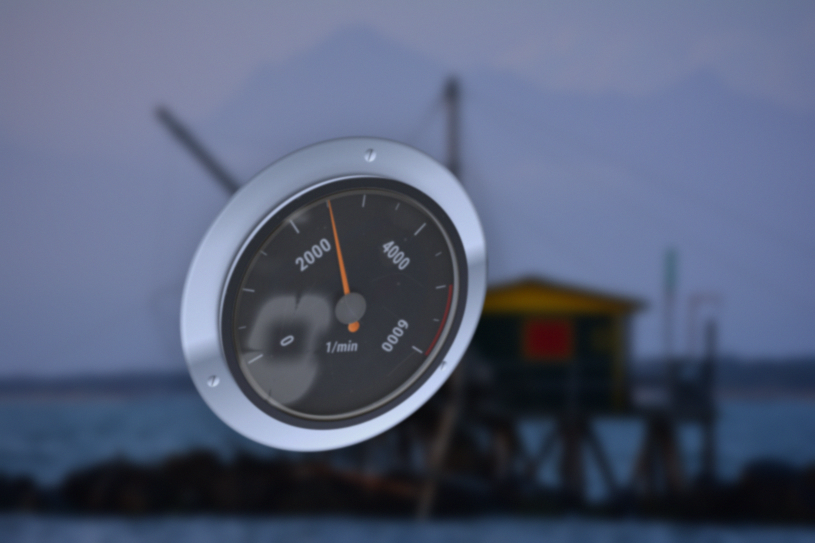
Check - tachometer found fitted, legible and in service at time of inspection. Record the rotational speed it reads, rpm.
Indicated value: 2500 rpm
